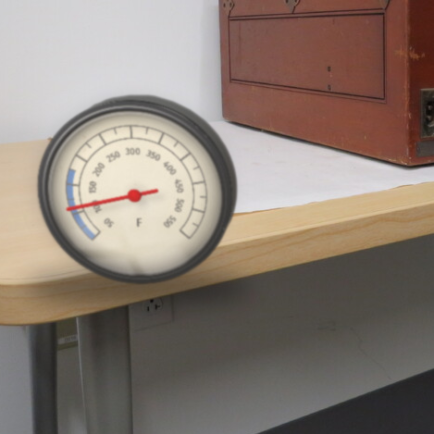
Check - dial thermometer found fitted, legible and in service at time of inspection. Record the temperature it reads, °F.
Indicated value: 112.5 °F
